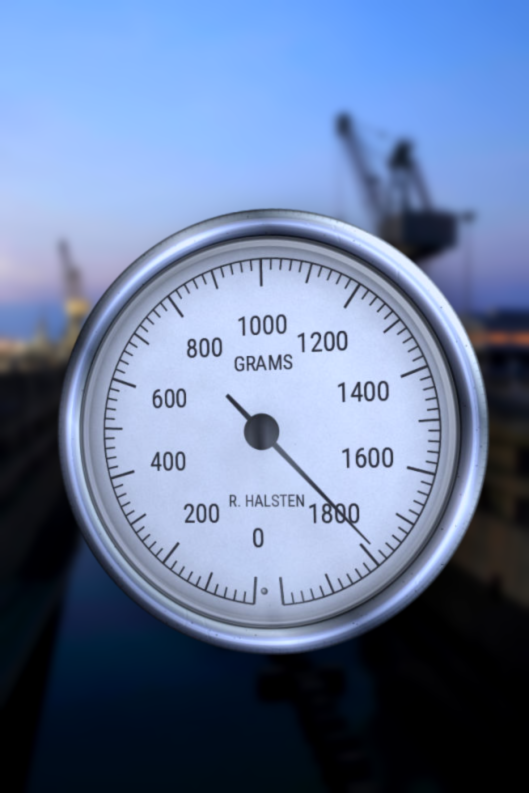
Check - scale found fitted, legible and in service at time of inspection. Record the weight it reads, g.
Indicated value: 1780 g
